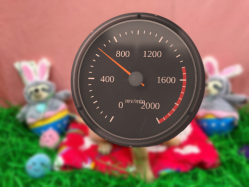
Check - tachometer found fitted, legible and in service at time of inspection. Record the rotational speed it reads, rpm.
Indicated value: 650 rpm
